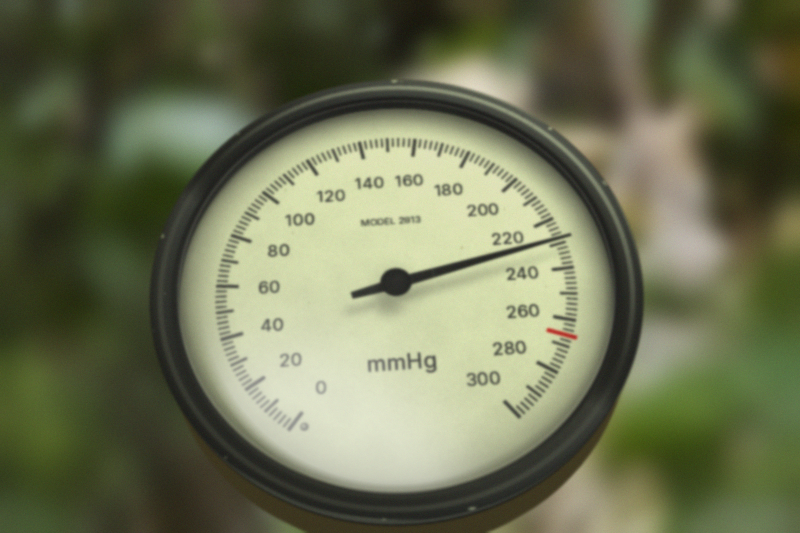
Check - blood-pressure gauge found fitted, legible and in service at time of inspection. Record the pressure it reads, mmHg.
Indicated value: 230 mmHg
